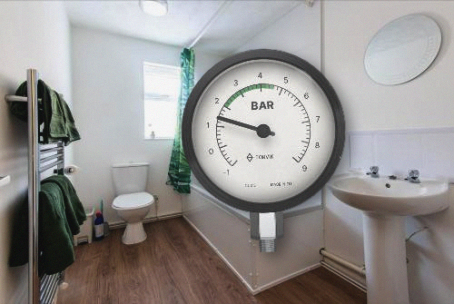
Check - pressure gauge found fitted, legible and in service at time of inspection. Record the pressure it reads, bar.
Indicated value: 1.4 bar
